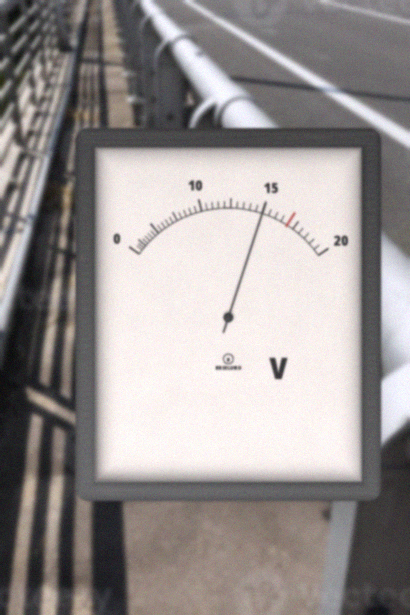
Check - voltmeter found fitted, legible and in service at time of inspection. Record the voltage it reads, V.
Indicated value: 15 V
